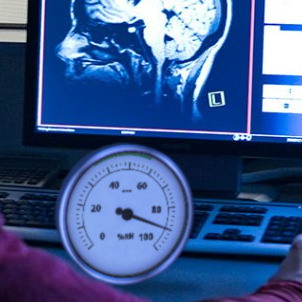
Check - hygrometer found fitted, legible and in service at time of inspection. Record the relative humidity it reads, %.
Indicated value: 90 %
